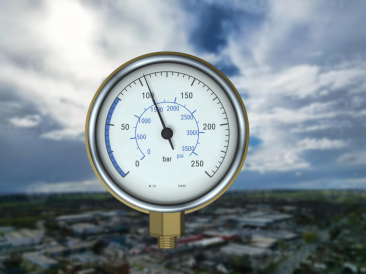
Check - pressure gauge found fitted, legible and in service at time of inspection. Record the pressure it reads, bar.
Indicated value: 105 bar
